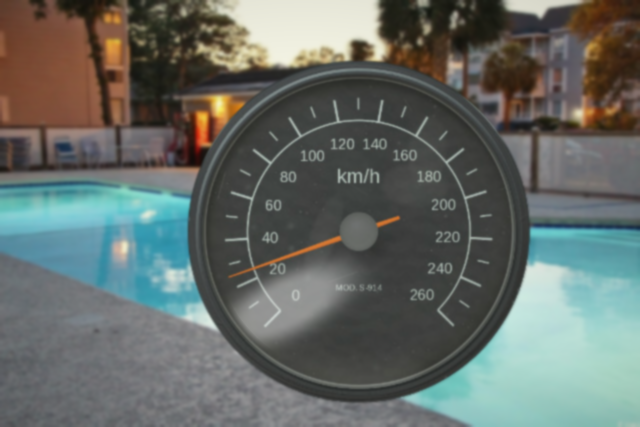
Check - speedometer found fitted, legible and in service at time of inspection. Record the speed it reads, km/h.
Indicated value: 25 km/h
